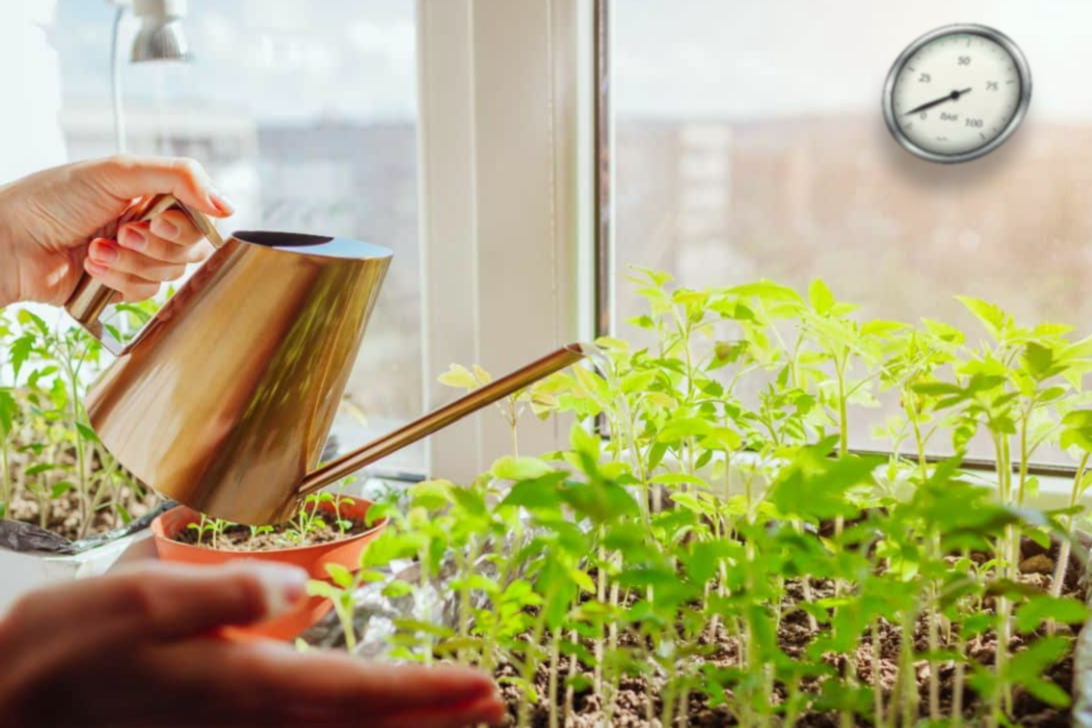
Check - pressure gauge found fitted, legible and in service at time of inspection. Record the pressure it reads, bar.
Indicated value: 5 bar
